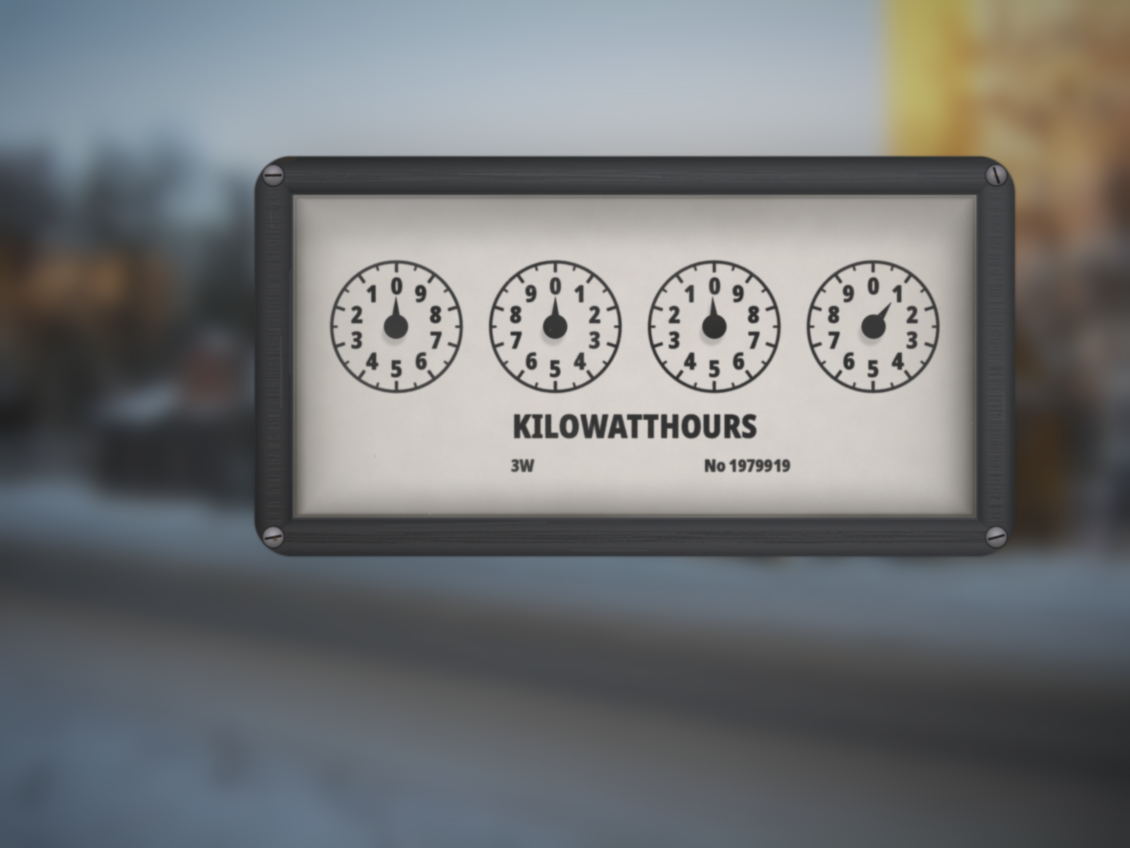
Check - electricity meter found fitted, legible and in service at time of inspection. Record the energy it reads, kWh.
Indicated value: 1 kWh
